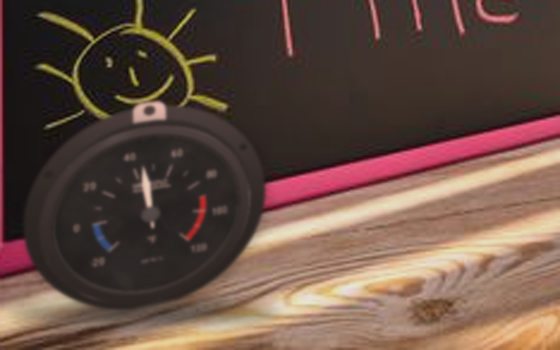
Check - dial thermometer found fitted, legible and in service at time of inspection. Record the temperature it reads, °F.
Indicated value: 45 °F
